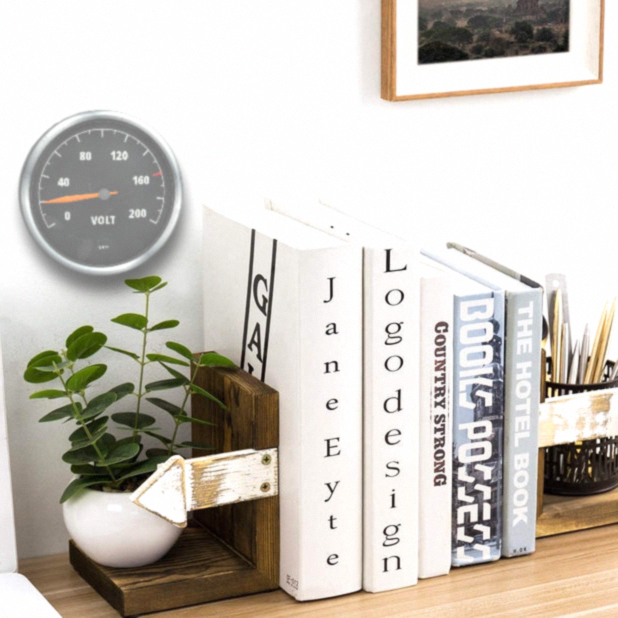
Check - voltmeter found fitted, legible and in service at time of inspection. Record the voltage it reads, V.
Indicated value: 20 V
